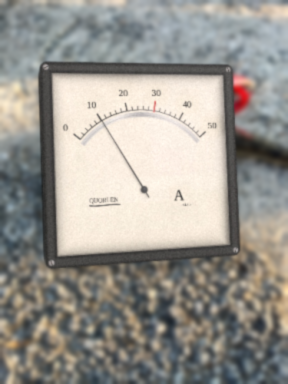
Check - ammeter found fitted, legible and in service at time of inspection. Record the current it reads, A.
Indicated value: 10 A
